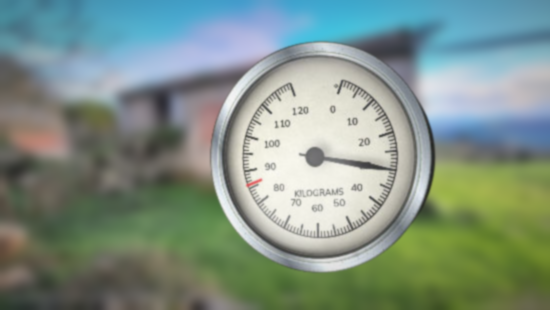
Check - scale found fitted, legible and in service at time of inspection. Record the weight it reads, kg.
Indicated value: 30 kg
